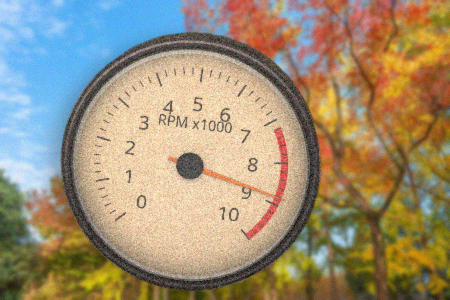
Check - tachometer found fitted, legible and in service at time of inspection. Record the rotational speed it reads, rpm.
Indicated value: 8800 rpm
